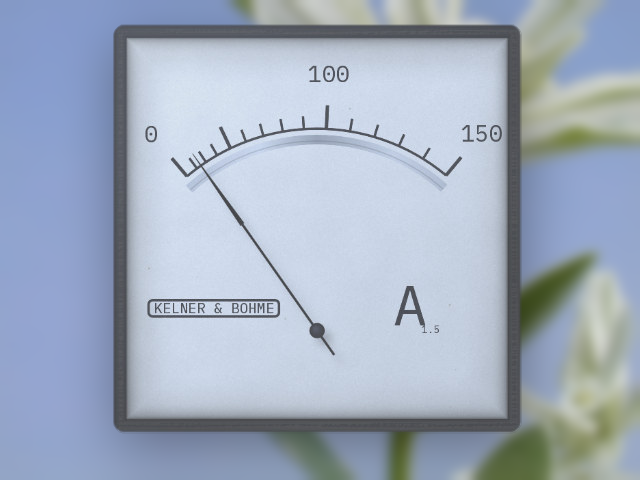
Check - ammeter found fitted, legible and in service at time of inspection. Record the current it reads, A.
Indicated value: 25 A
